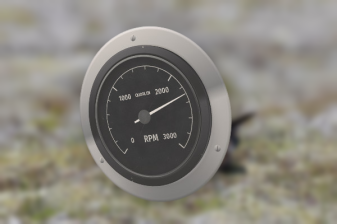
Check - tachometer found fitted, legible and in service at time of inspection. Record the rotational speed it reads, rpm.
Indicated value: 2300 rpm
